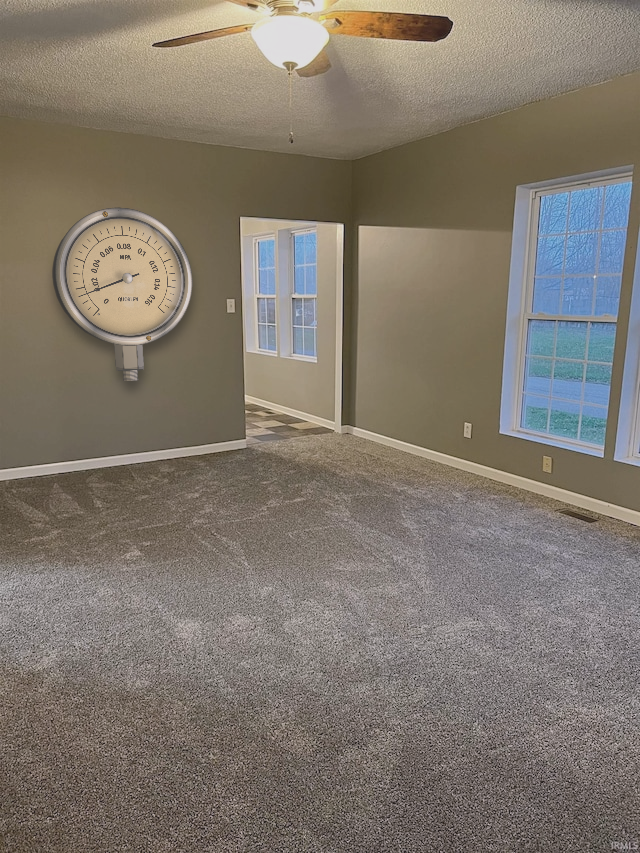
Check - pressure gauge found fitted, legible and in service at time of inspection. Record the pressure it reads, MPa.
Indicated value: 0.015 MPa
